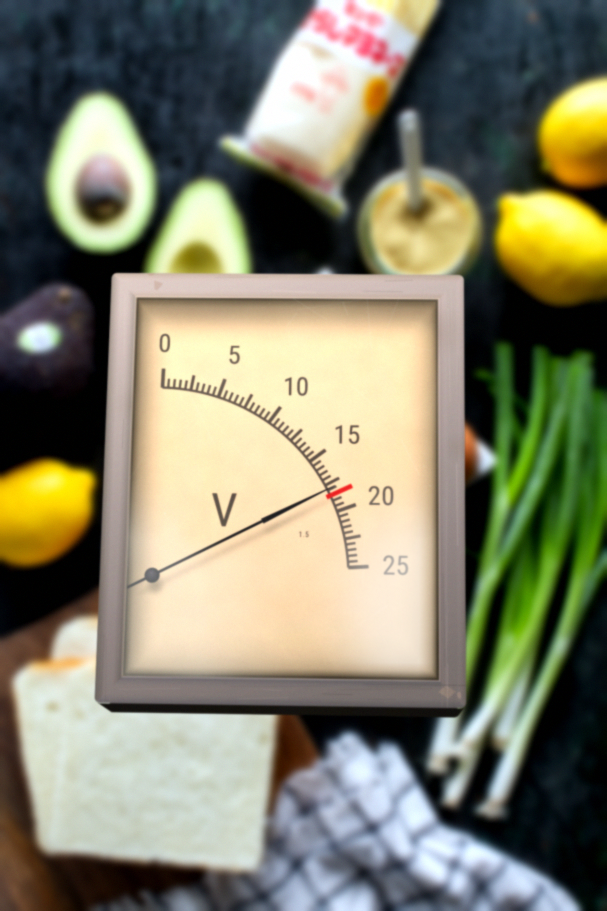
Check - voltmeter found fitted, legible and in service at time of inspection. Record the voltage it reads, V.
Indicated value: 18 V
